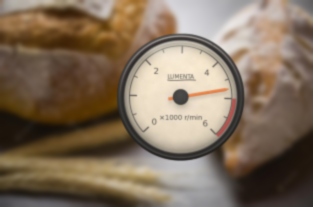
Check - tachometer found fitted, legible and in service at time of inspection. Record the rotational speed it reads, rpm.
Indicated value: 4750 rpm
